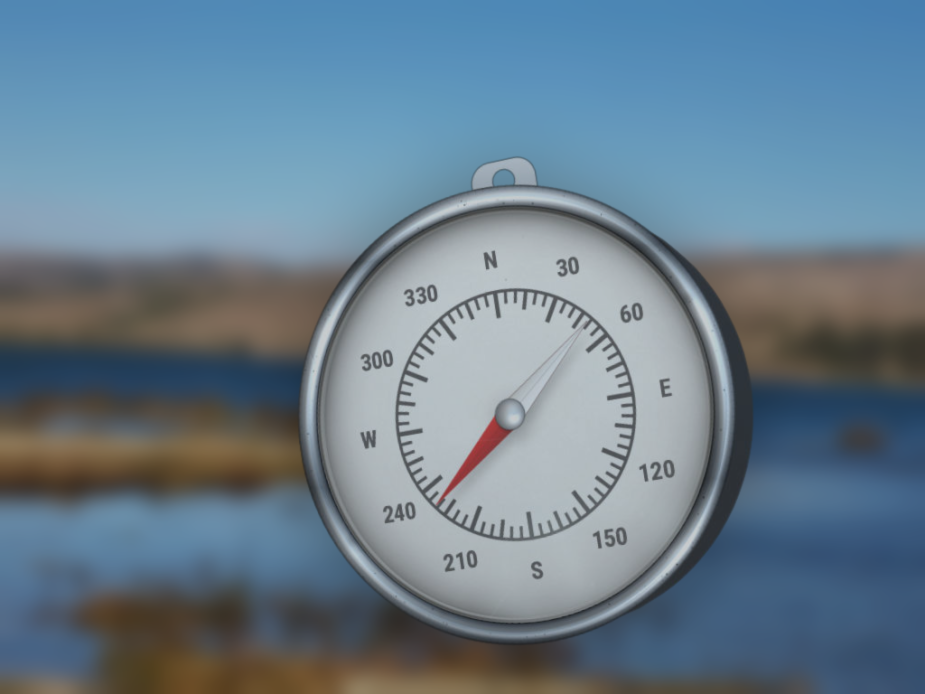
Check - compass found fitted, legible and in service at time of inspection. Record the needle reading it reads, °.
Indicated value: 230 °
